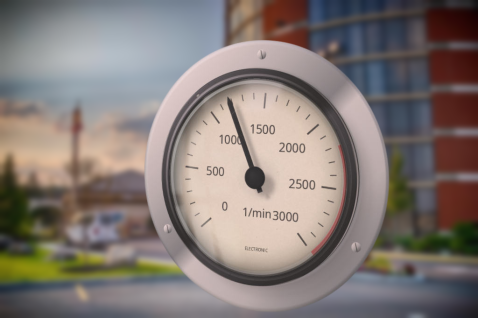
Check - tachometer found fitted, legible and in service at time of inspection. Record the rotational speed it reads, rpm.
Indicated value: 1200 rpm
